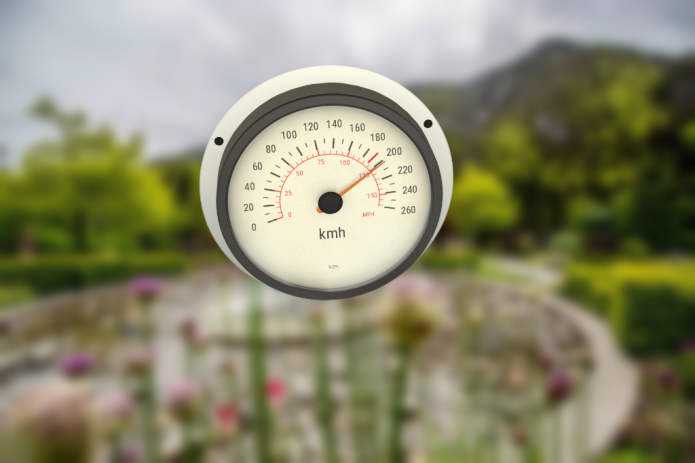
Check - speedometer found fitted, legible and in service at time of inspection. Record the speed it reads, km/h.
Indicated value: 200 km/h
